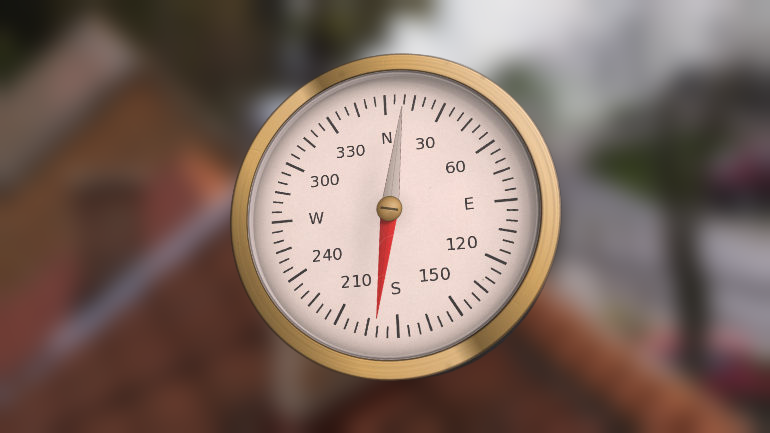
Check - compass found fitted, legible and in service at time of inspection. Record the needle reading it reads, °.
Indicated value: 190 °
